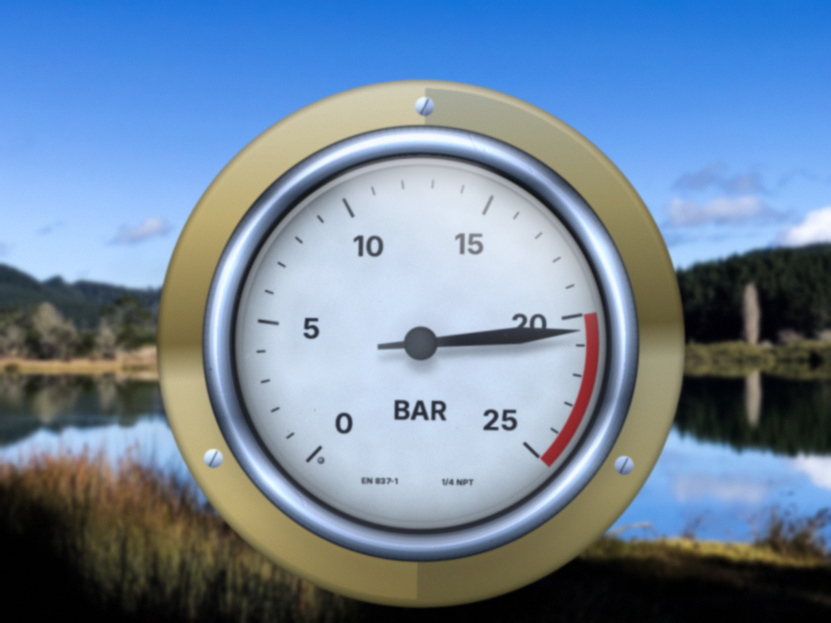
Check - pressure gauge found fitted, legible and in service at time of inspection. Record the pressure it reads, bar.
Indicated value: 20.5 bar
